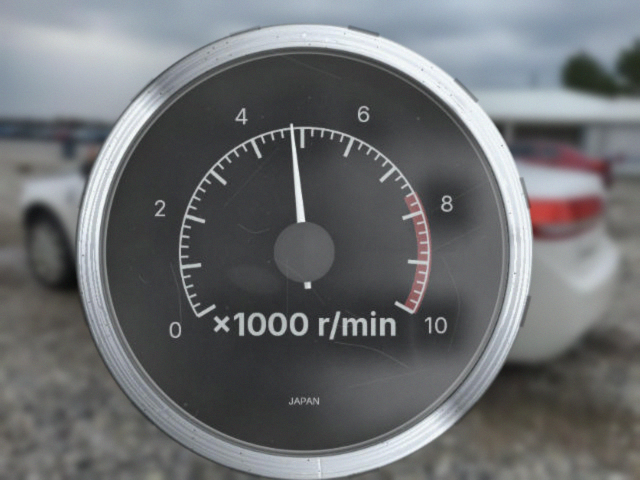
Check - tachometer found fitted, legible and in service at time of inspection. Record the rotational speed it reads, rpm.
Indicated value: 4800 rpm
